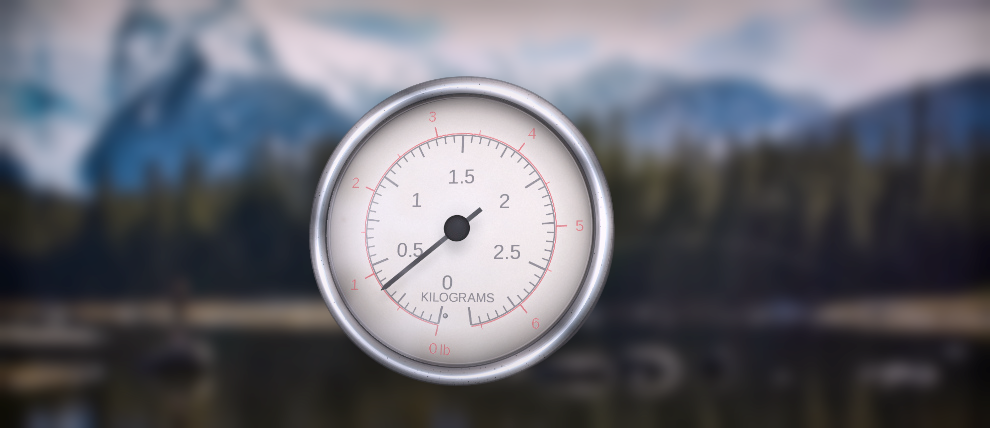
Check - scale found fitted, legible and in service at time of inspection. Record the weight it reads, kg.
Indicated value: 0.35 kg
